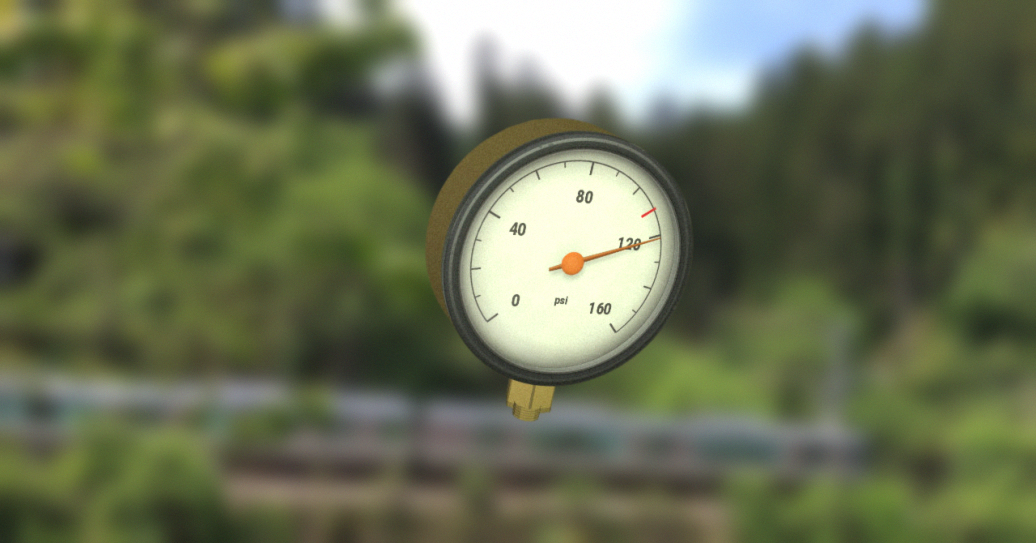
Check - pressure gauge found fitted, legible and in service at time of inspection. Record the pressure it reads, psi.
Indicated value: 120 psi
